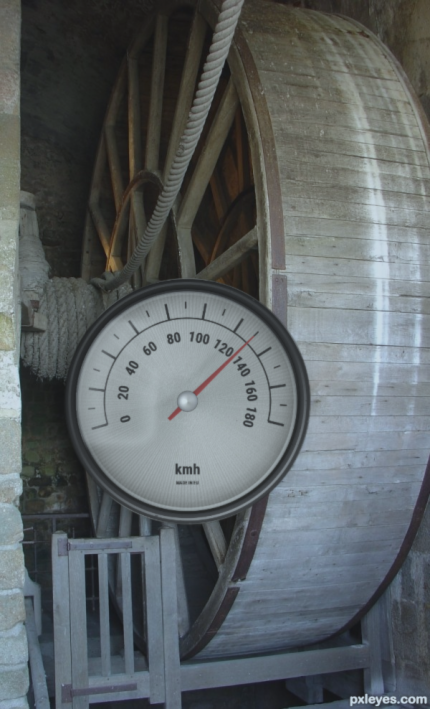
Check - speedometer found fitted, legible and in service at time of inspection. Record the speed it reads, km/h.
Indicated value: 130 km/h
